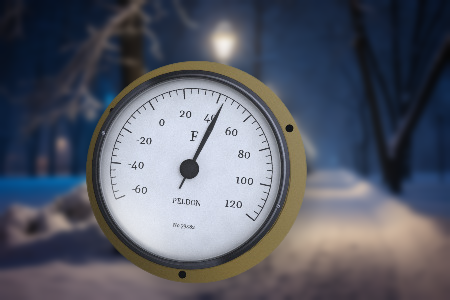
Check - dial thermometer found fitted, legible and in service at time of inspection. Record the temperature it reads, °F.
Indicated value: 44 °F
